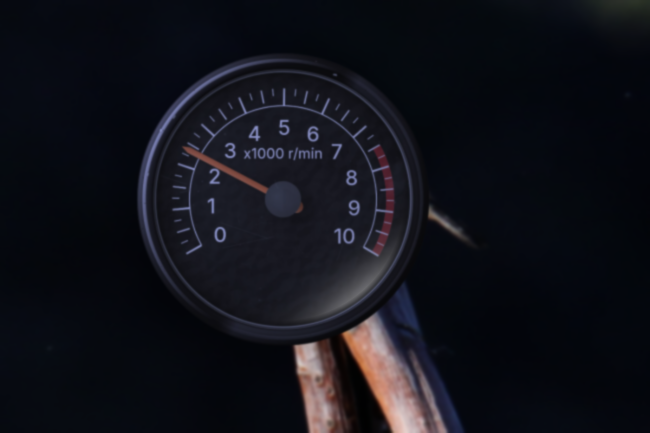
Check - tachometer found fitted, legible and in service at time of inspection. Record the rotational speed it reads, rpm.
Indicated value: 2375 rpm
